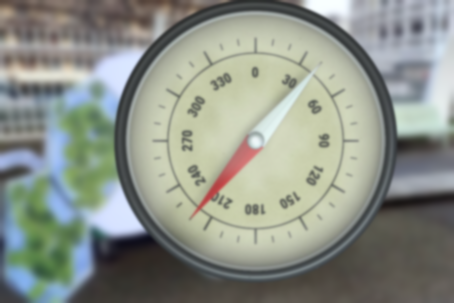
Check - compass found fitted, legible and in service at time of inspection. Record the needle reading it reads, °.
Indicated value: 220 °
